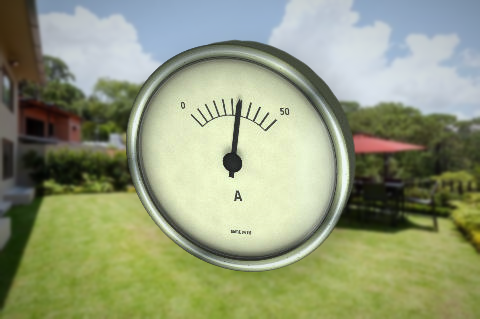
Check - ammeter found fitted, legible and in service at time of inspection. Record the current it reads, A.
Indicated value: 30 A
